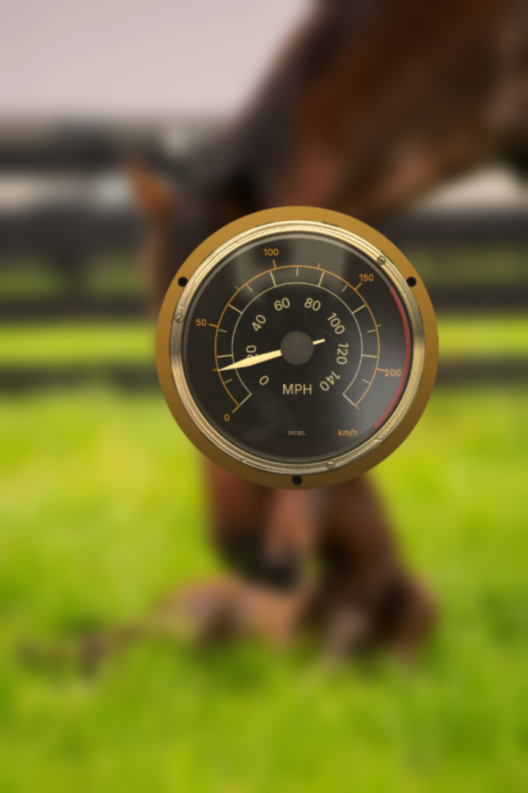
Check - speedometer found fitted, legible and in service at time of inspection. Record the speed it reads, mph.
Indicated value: 15 mph
